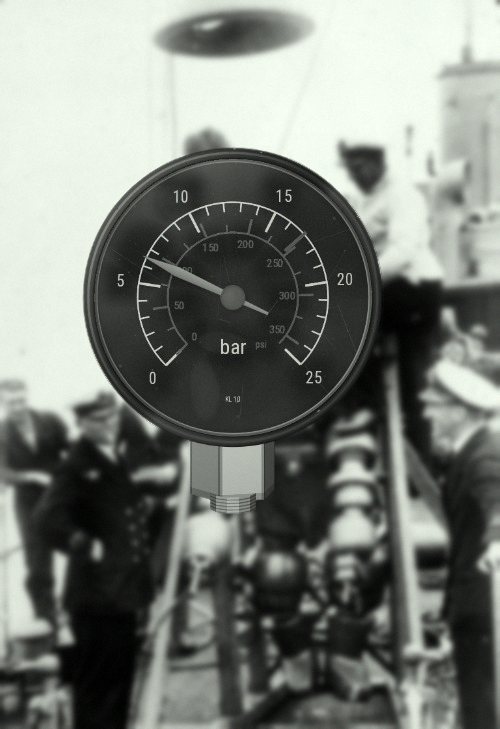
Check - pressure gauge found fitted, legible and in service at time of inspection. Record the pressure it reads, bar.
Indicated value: 6.5 bar
